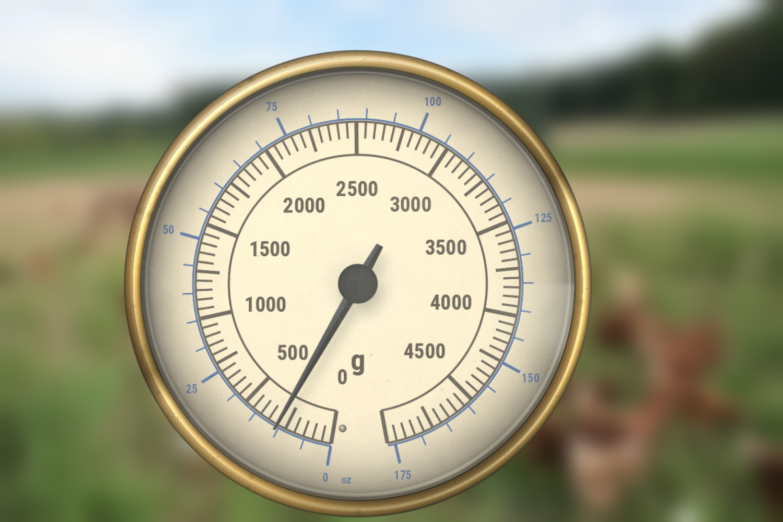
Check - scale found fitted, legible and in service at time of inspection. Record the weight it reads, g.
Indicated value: 300 g
